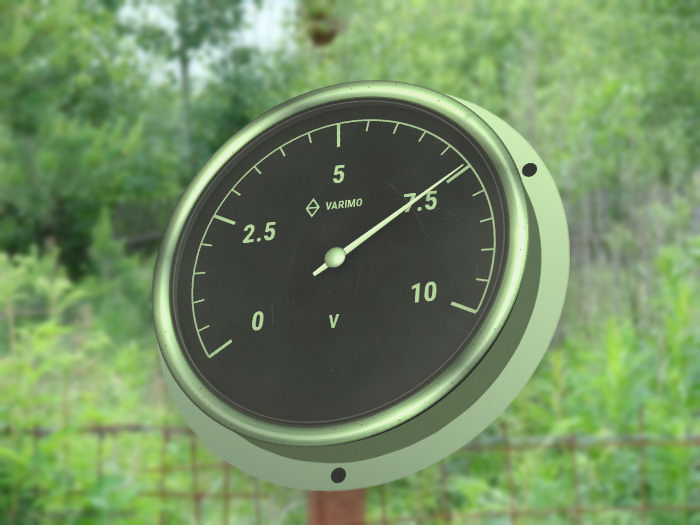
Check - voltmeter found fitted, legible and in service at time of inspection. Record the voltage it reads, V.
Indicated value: 7.5 V
